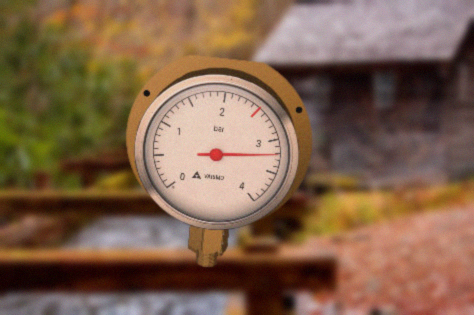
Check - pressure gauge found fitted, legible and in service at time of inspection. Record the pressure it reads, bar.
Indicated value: 3.2 bar
